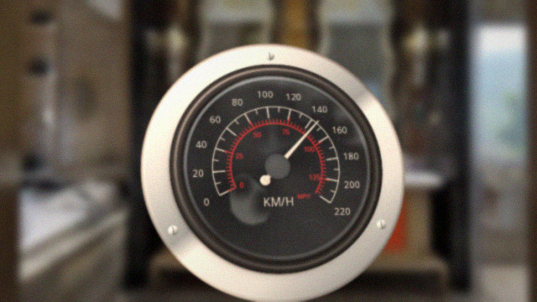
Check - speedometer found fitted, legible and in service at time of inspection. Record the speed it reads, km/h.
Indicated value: 145 km/h
